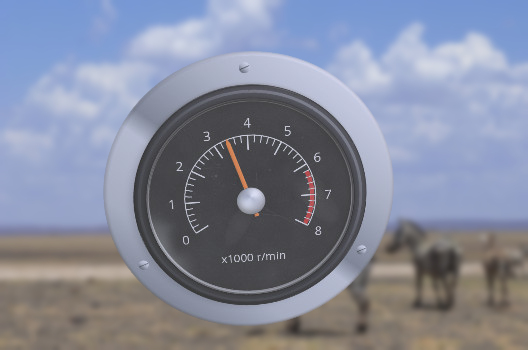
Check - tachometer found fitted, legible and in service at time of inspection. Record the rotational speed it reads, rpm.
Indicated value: 3400 rpm
